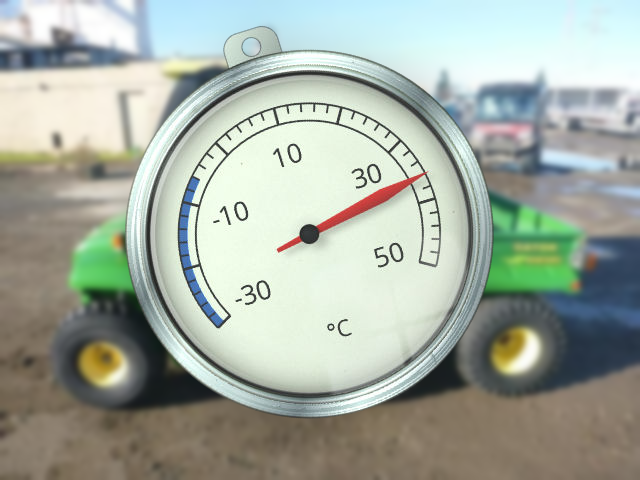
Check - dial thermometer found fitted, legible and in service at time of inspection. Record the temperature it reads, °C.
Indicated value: 36 °C
